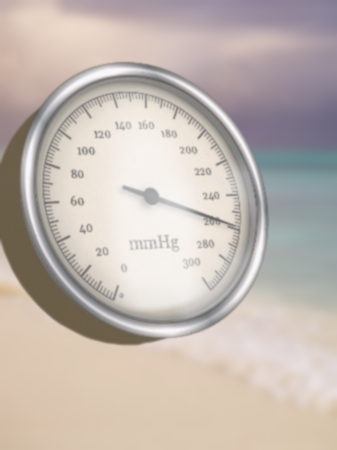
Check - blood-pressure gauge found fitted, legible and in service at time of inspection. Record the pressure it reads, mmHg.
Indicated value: 260 mmHg
